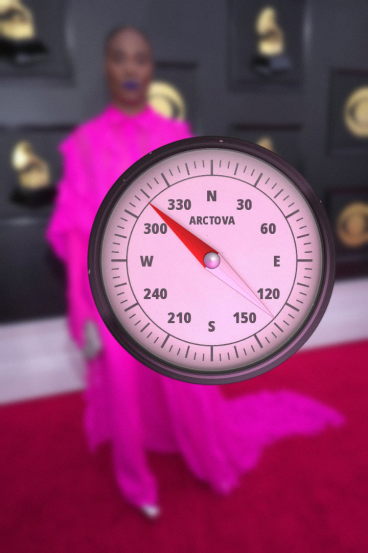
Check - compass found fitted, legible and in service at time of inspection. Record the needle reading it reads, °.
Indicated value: 312.5 °
